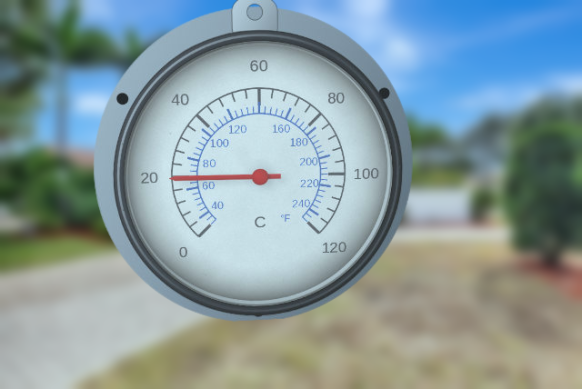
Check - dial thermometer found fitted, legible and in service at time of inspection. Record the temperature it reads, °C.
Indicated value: 20 °C
